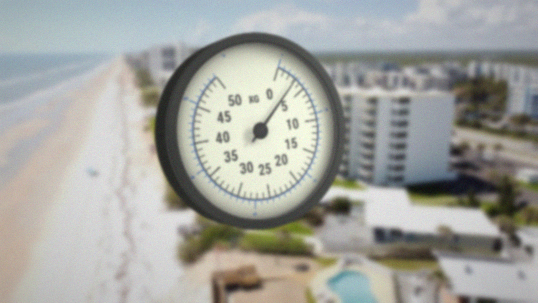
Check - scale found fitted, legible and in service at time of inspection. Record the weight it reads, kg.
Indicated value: 3 kg
